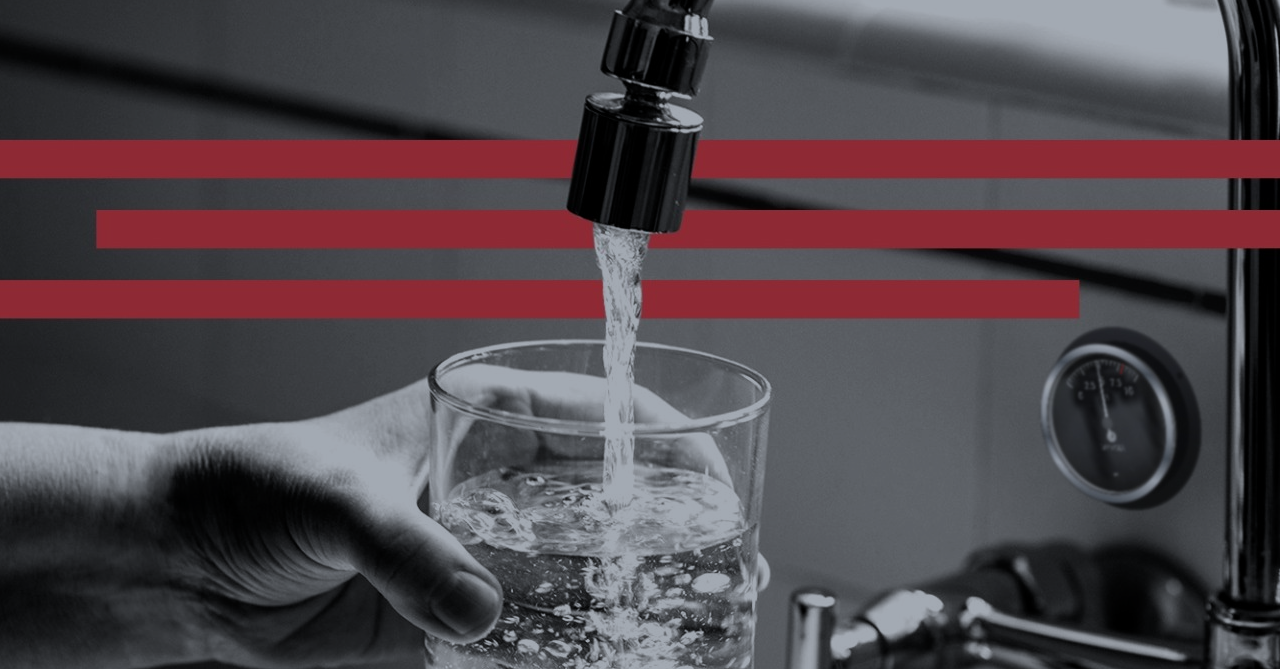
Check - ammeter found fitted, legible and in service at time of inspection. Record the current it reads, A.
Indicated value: 5 A
